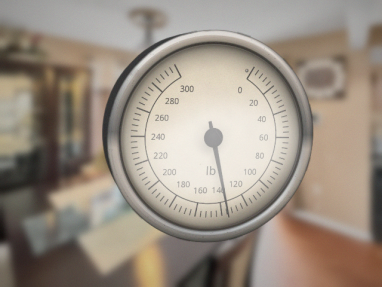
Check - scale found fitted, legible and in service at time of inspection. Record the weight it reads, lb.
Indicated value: 136 lb
